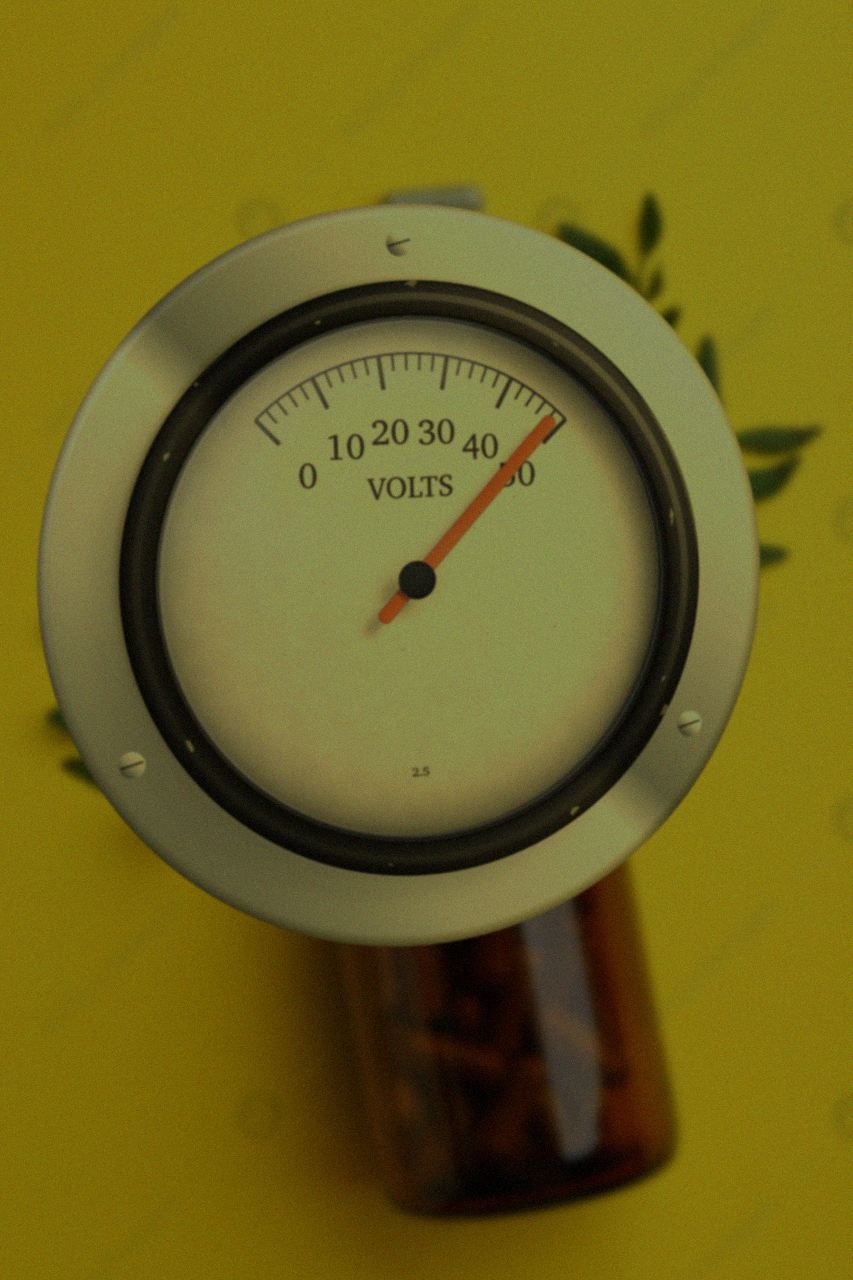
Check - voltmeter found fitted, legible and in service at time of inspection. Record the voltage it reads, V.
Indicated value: 48 V
